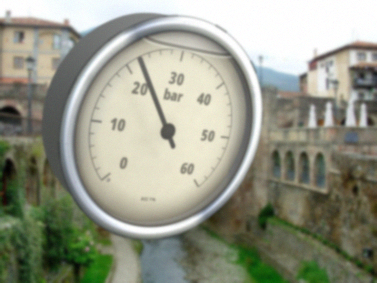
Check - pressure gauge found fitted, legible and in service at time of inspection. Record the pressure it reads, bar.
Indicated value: 22 bar
